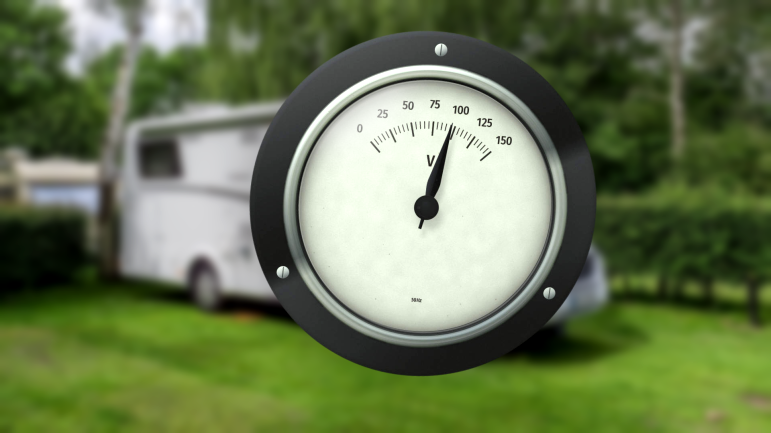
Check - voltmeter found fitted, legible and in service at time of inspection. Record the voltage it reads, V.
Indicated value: 95 V
